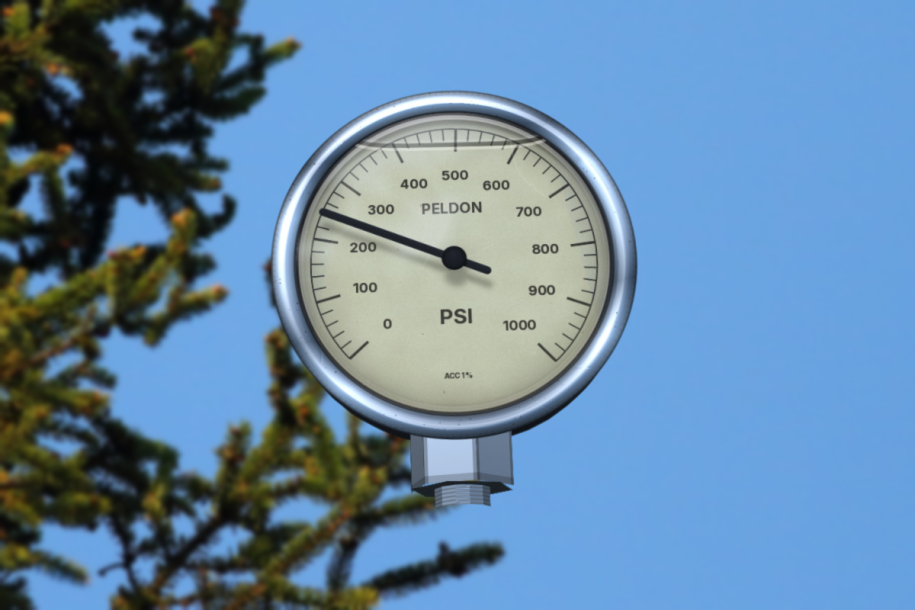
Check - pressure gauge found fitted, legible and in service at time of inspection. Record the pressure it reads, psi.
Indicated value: 240 psi
